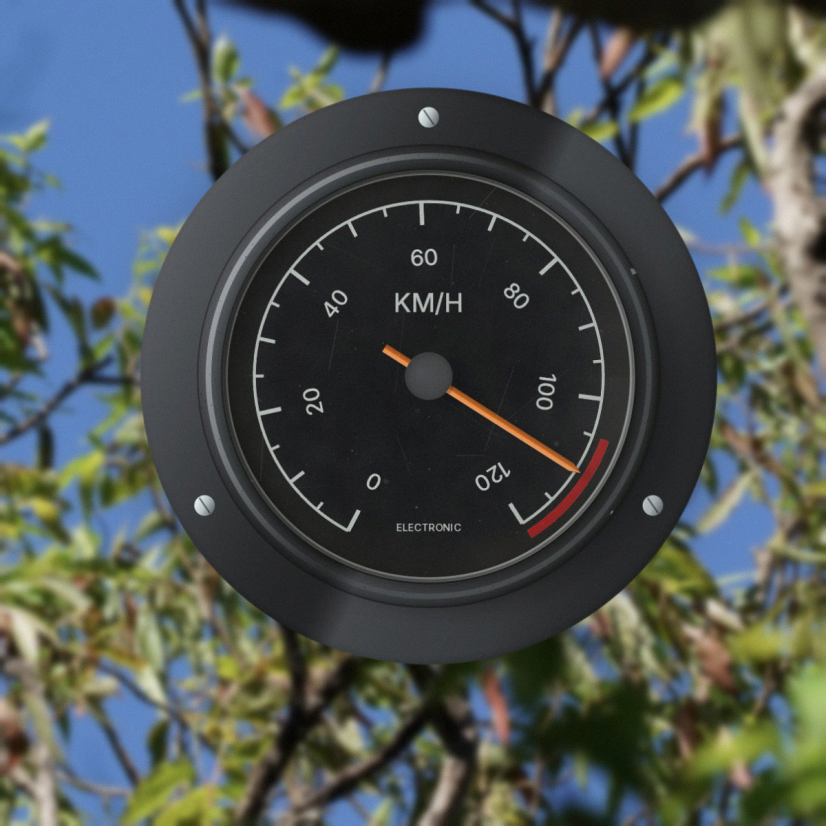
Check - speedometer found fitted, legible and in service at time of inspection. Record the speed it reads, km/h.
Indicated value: 110 km/h
